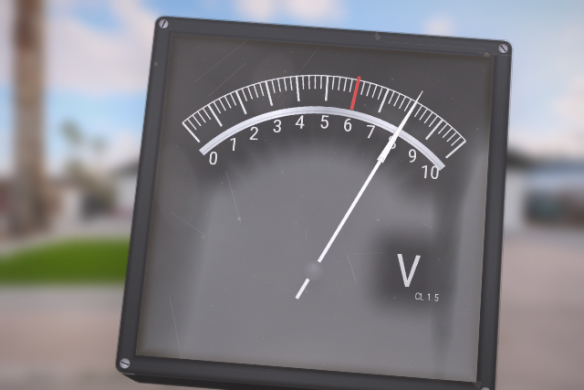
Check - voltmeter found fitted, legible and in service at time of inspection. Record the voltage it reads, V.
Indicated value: 8 V
